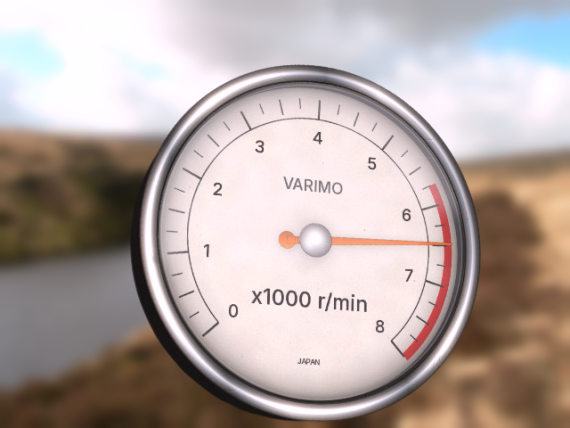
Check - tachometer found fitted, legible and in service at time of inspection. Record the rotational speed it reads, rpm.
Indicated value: 6500 rpm
